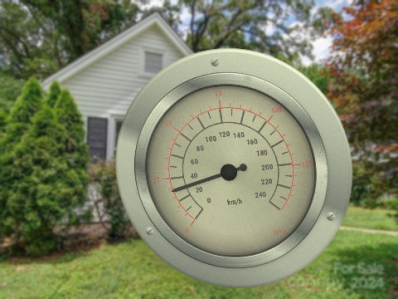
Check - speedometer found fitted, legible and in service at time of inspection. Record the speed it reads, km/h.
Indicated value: 30 km/h
